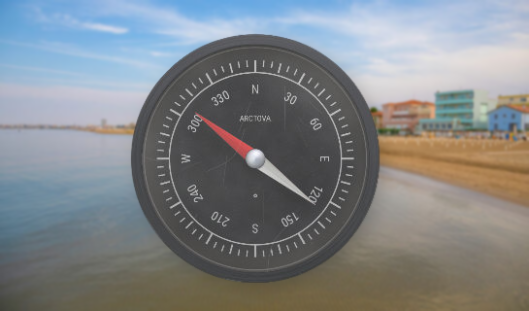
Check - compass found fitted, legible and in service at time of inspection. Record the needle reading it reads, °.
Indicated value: 307.5 °
